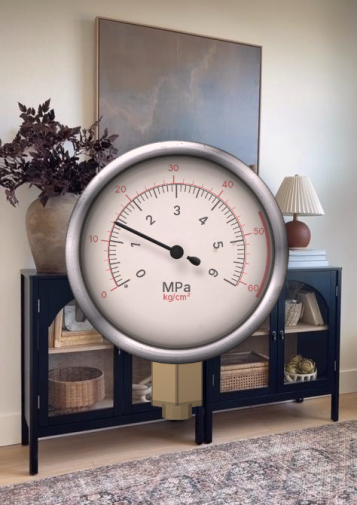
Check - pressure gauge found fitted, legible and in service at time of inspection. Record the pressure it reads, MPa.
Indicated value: 1.4 MPa
